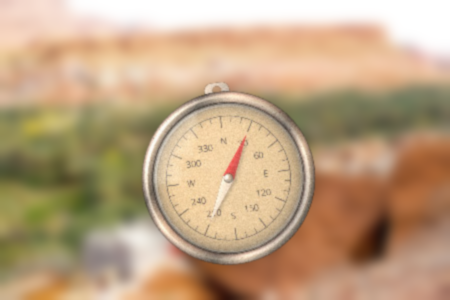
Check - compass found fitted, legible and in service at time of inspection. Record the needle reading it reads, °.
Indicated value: 30 °
